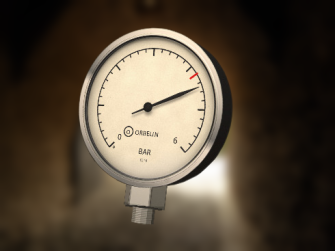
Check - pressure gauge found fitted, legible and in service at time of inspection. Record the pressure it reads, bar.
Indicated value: 4.5 bar
